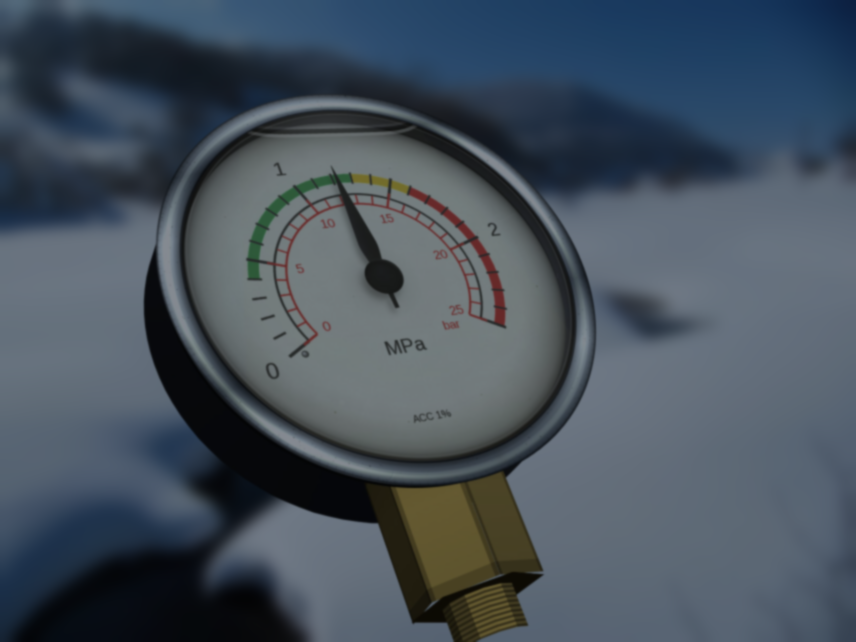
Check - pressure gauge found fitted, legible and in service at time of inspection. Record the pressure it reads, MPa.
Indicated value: 1.2 MPa
